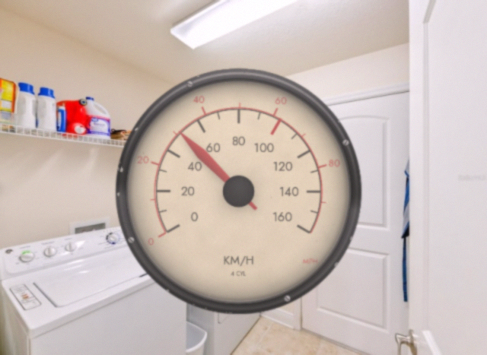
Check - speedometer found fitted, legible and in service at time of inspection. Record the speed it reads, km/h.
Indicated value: 50 km/h
